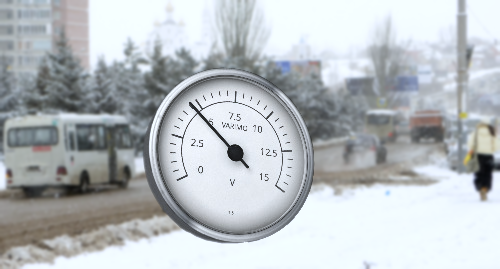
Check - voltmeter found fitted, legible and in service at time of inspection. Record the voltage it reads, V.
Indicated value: 4.5 V
